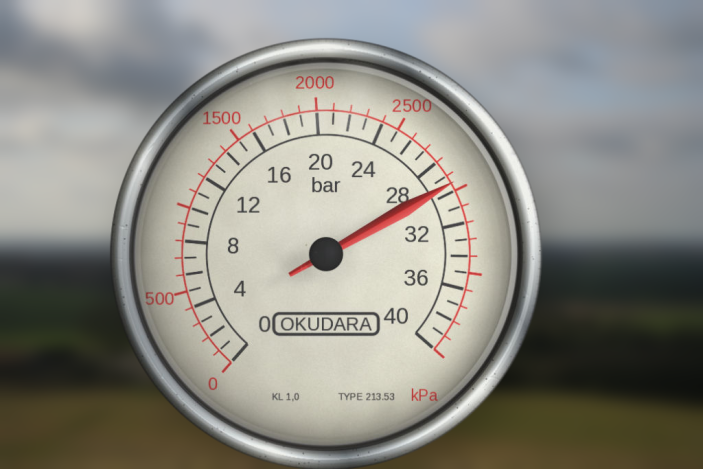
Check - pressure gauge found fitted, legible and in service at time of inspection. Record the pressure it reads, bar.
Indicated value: 29.5 bar
